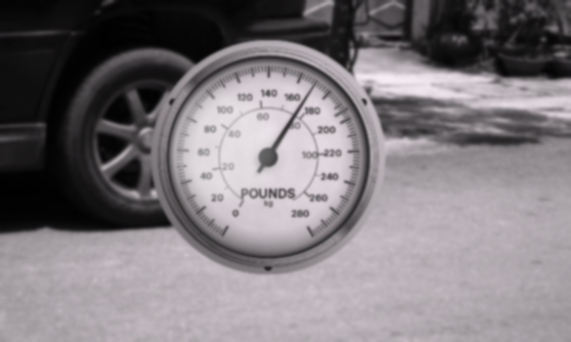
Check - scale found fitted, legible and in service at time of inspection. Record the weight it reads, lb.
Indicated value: 170 lb
